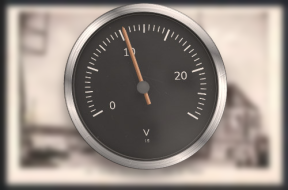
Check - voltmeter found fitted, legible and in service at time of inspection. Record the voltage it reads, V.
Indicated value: 10.5 V
